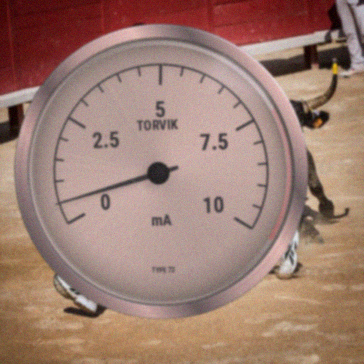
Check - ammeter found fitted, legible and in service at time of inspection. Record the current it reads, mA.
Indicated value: 0.5 mA
